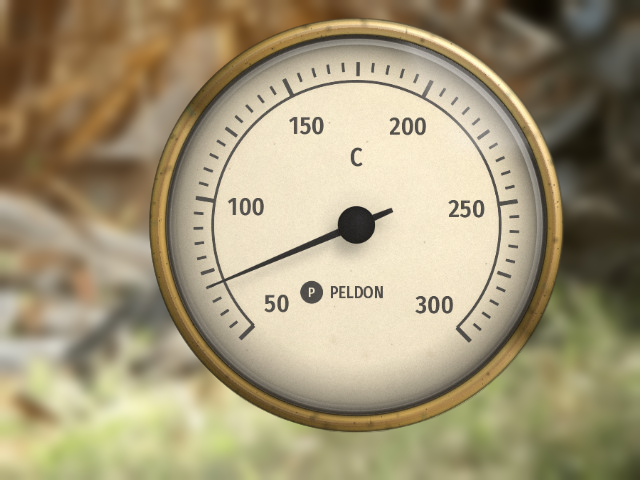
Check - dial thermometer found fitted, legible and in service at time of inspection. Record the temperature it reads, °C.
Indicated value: 70 °C
